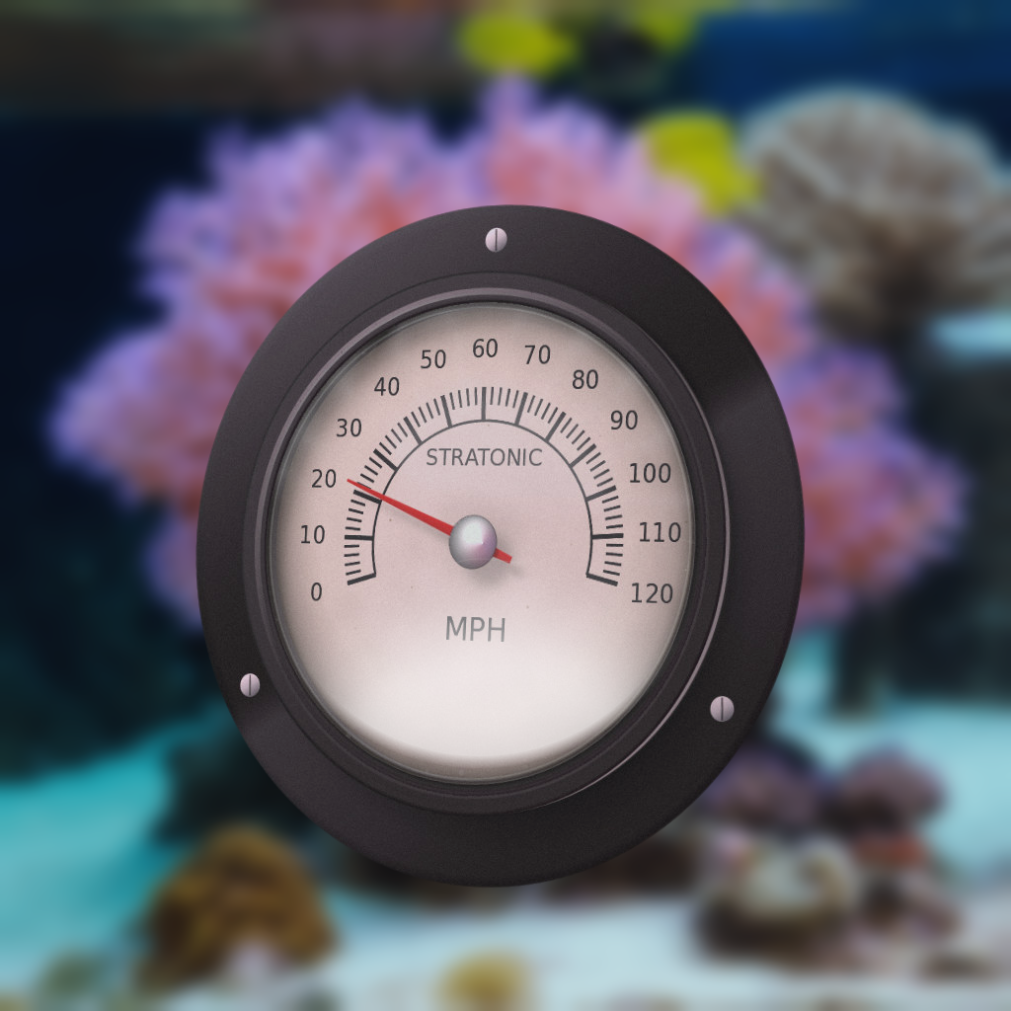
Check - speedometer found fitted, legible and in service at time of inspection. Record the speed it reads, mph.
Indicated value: 22 mph
